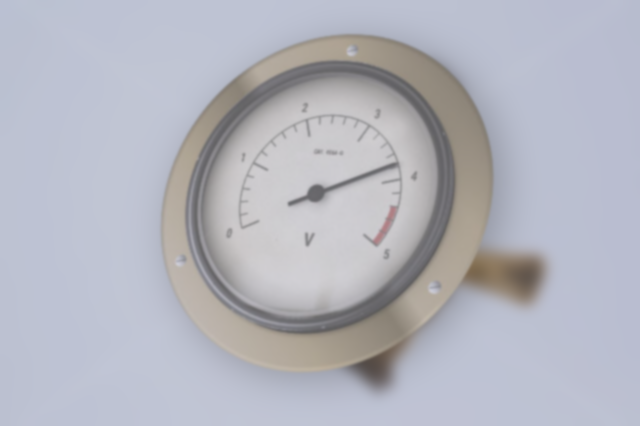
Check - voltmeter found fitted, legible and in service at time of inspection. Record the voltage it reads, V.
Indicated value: 3.8 V
